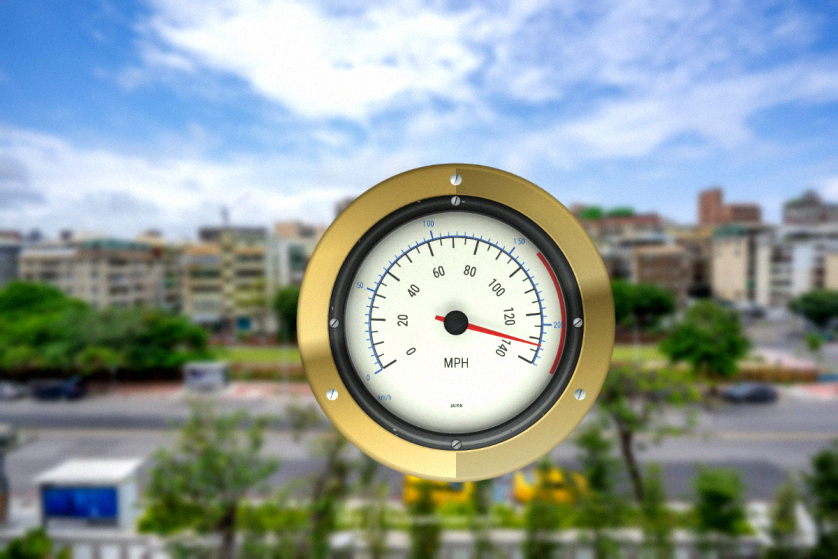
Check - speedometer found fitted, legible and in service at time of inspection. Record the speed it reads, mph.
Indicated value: 132.5 mph
